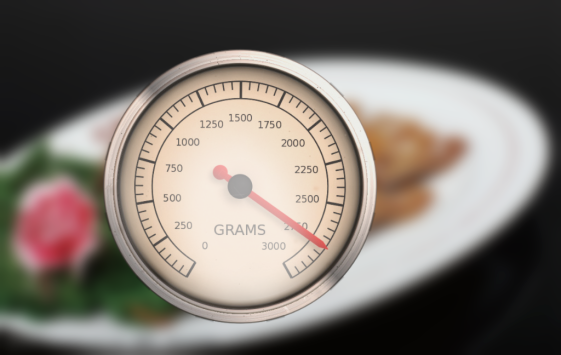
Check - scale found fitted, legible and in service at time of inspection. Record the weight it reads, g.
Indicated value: 2750 g
